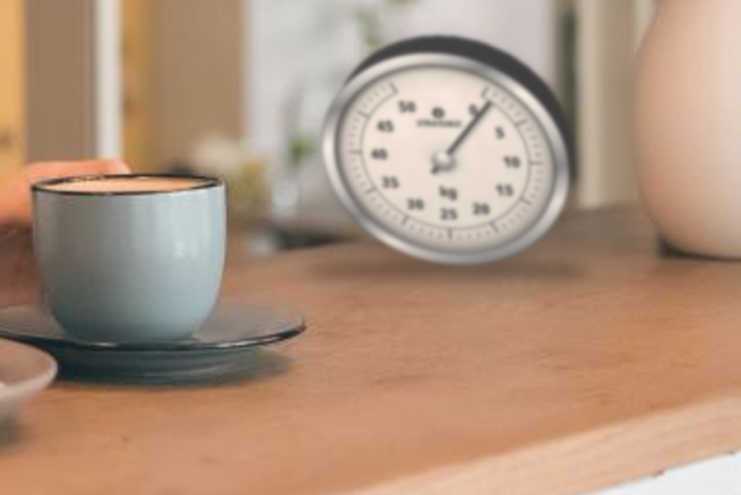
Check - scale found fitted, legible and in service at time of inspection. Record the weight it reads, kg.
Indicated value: 1 kg
